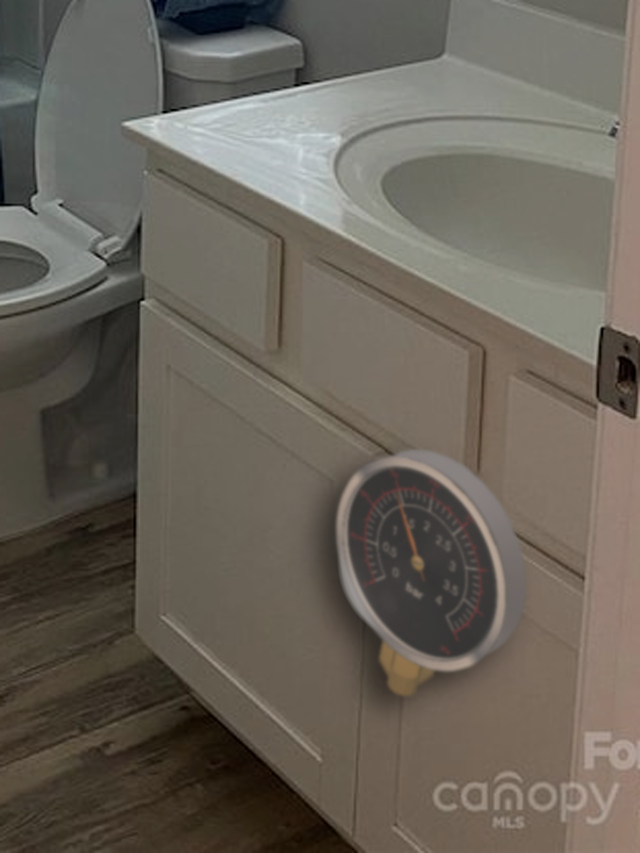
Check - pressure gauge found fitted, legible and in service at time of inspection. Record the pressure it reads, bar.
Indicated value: 1.5 bar
